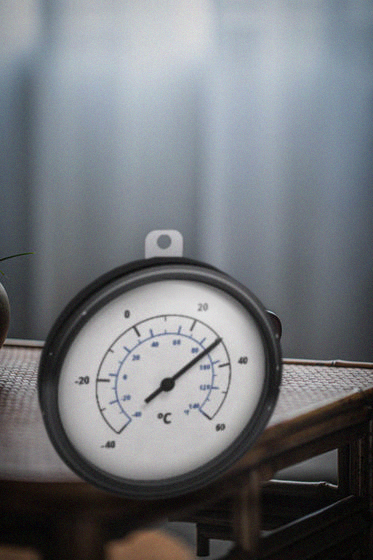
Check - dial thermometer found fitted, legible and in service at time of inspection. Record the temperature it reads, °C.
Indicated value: 30 °C
